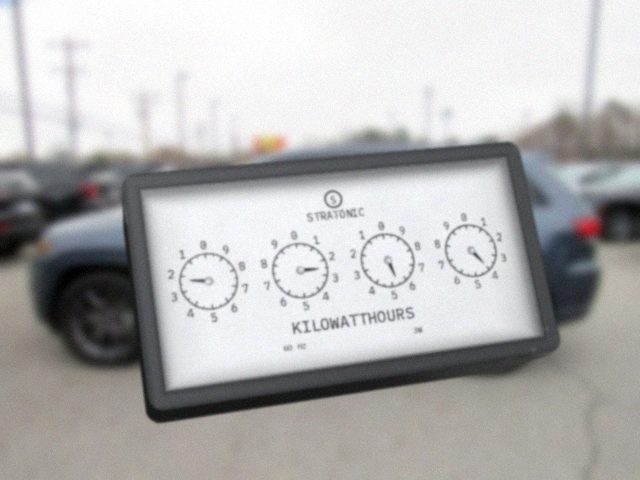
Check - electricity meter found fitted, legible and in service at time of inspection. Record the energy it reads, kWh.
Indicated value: 2254 kWh
